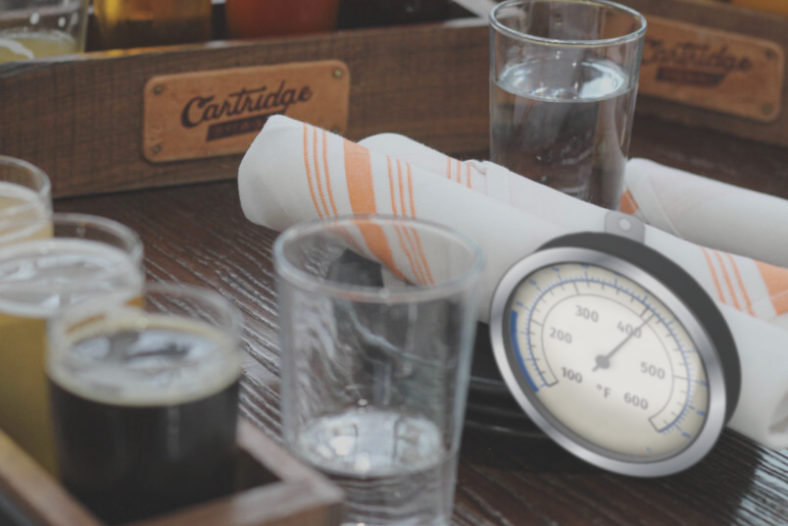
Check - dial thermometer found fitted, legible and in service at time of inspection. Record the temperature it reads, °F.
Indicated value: 410 °F
